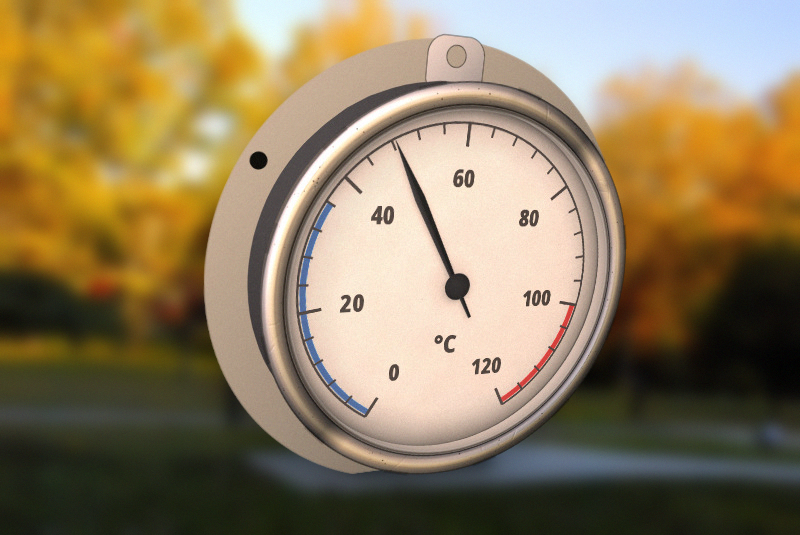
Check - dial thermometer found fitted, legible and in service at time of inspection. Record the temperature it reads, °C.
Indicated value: 48 °C
